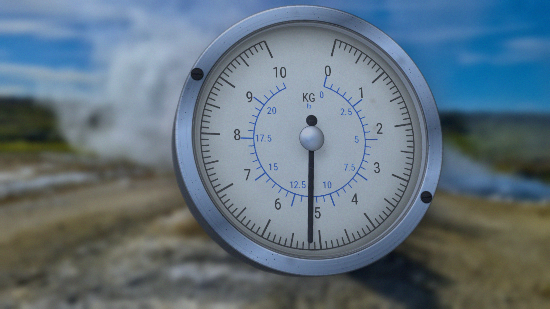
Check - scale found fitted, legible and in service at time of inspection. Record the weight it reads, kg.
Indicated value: 5.2 kg
